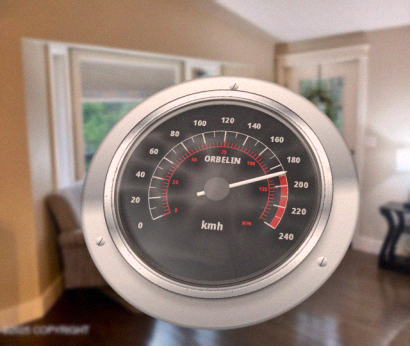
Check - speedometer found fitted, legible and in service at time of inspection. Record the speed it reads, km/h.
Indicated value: 190 km/h
